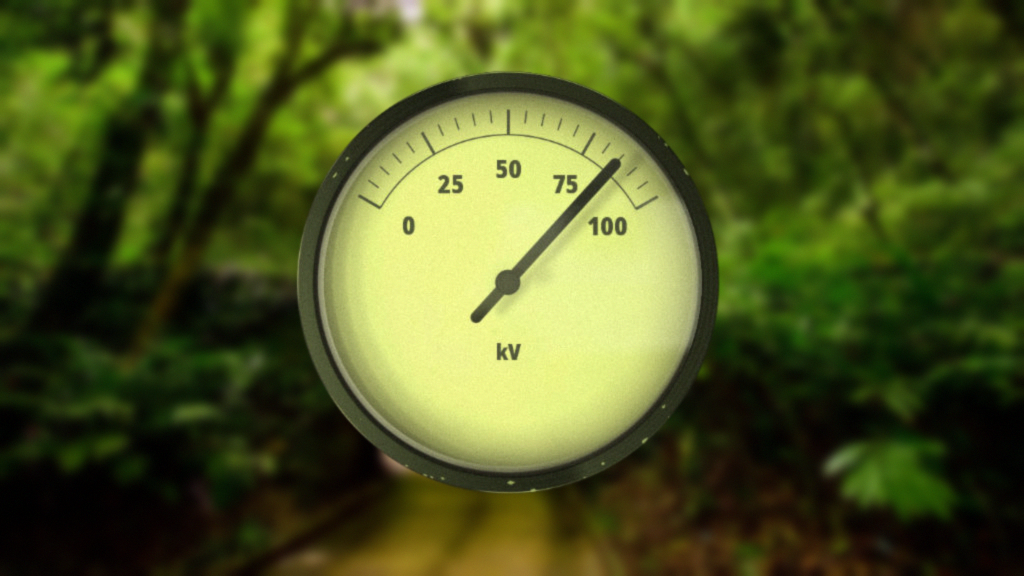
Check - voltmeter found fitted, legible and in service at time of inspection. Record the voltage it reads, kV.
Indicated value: 85 kV
